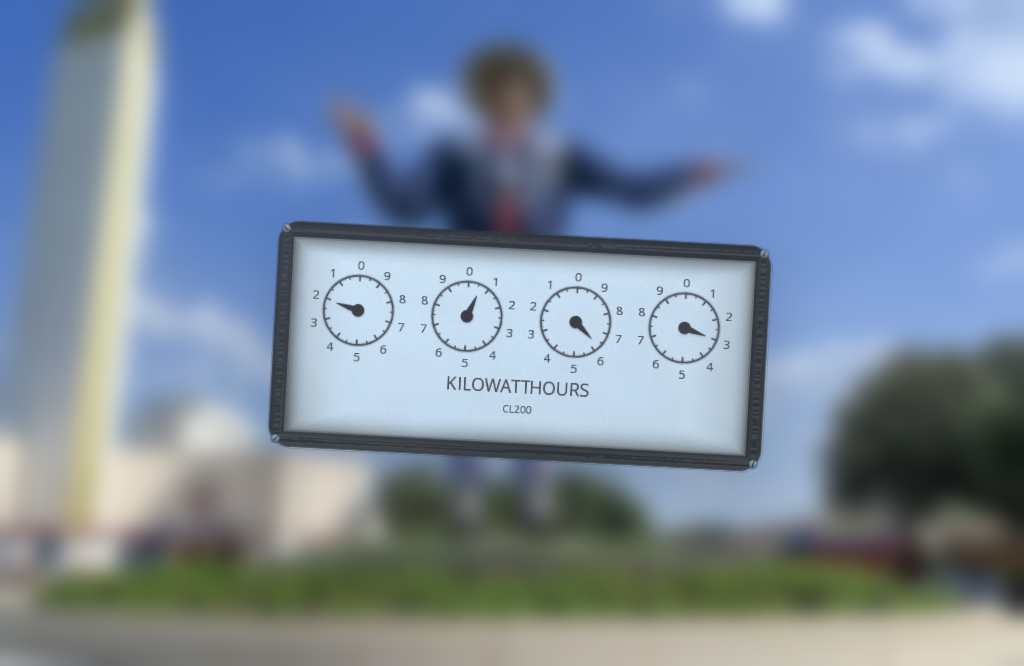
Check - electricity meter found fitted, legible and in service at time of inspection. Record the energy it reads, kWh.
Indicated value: 2063 kWh
